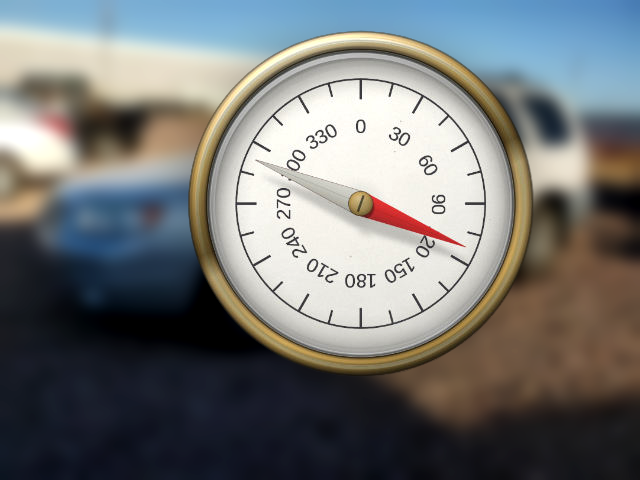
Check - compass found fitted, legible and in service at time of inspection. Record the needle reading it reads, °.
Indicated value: 112.5 °
